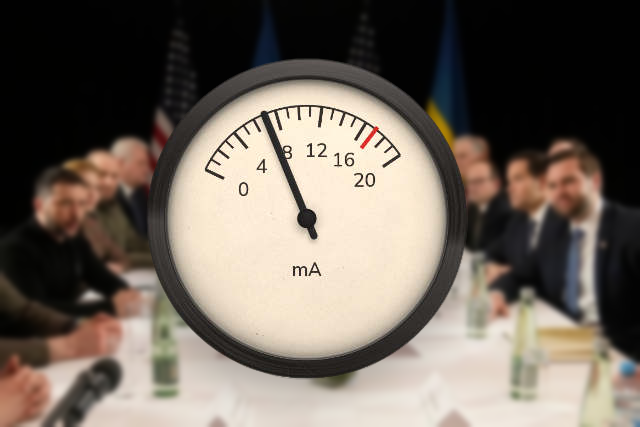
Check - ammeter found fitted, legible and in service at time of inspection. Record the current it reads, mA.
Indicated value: 7 mA
